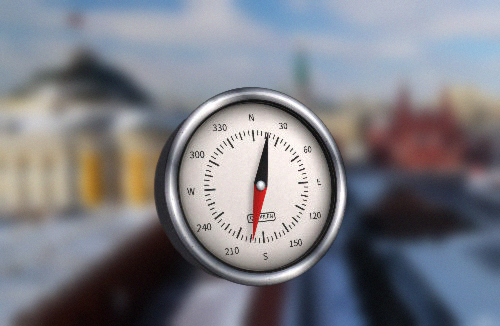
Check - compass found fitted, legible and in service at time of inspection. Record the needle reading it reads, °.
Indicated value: 195 °
